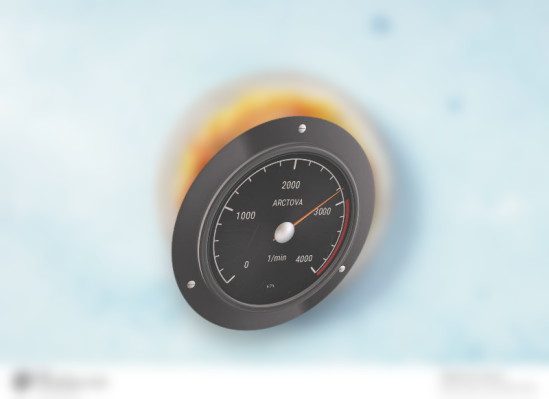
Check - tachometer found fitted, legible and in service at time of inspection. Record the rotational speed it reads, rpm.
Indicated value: 2800 rpm
